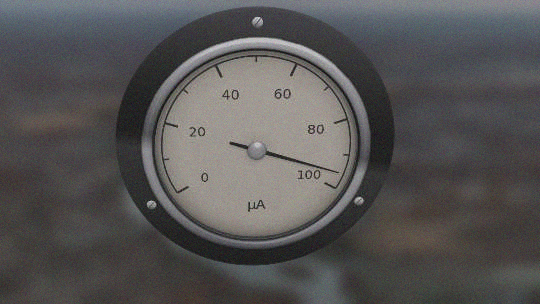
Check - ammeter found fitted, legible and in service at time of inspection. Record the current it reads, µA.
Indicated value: 95 µA
